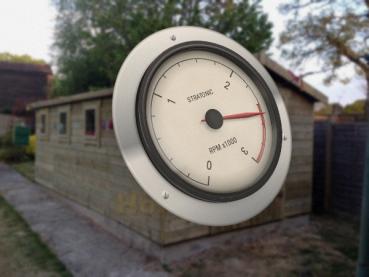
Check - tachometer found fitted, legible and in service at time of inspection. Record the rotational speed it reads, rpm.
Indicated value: 2500 rpm
